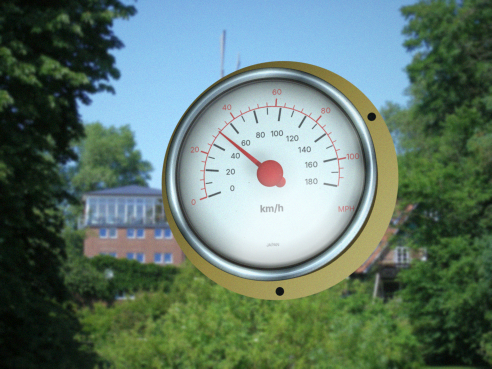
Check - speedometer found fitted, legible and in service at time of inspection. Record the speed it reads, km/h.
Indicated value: 50 km/h
